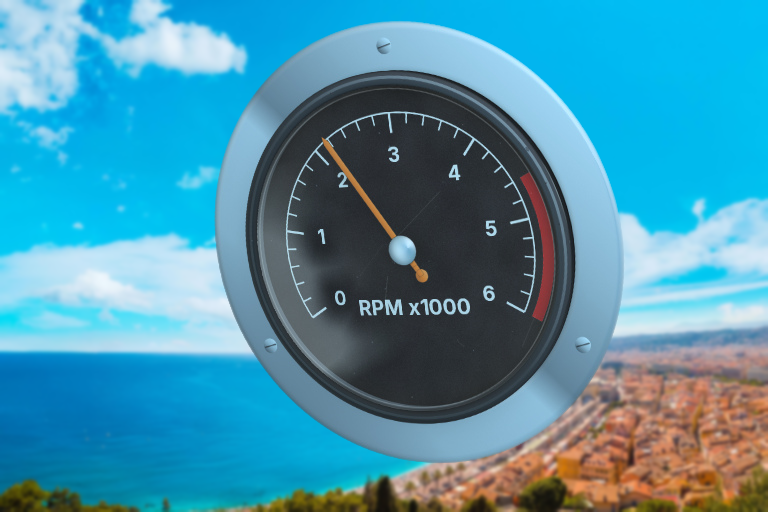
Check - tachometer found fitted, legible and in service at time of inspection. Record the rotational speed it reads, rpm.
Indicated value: 2200 rpm
